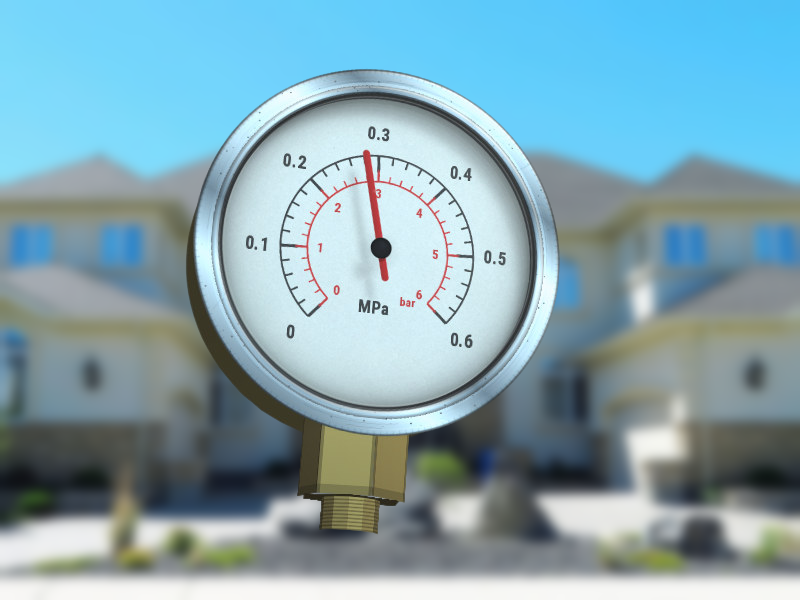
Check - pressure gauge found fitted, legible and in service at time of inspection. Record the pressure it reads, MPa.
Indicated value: 0.28 MPa
